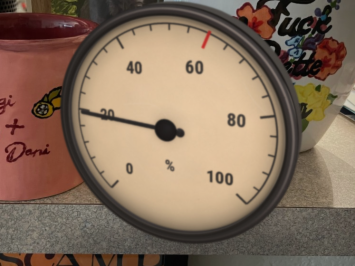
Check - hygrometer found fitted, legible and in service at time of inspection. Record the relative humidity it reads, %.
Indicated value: 20 %
